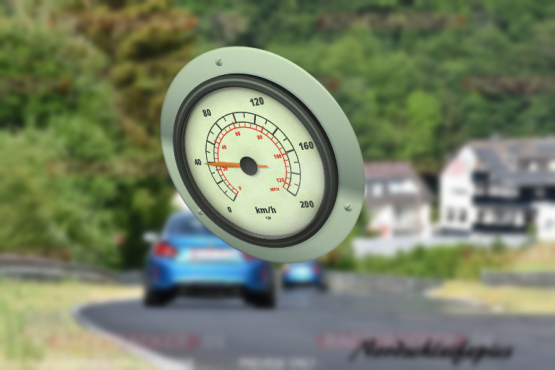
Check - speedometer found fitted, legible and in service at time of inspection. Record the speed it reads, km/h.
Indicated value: 40 km/h
